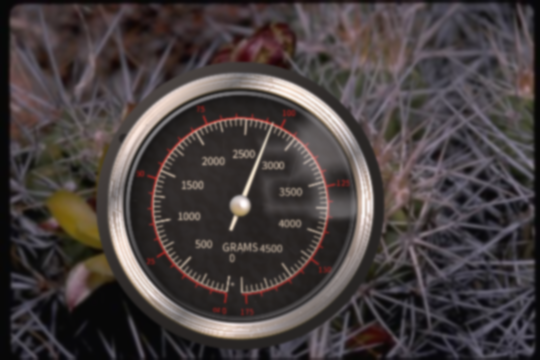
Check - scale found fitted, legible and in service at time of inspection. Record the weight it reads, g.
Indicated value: 2750 g
